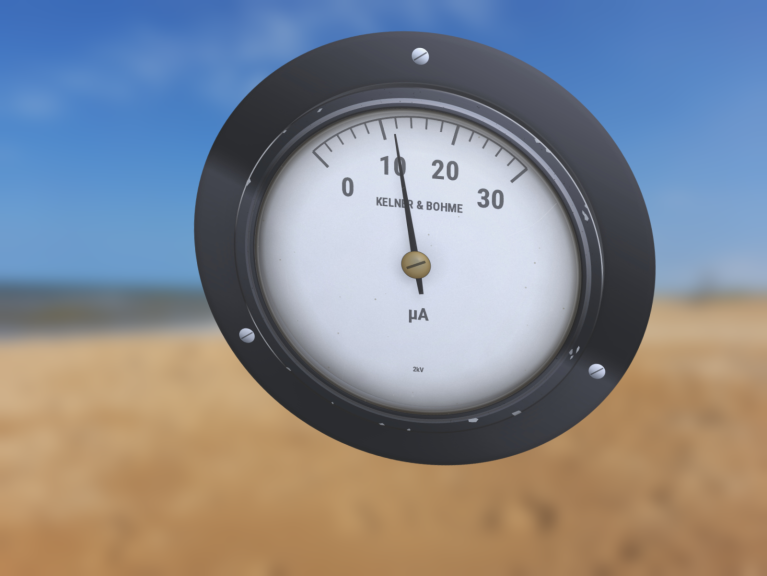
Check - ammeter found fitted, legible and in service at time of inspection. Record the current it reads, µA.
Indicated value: 12 µA
